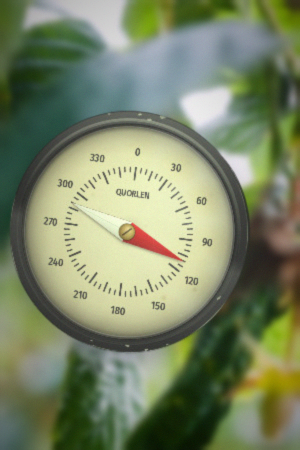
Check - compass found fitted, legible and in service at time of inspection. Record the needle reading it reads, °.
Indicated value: 110 °
